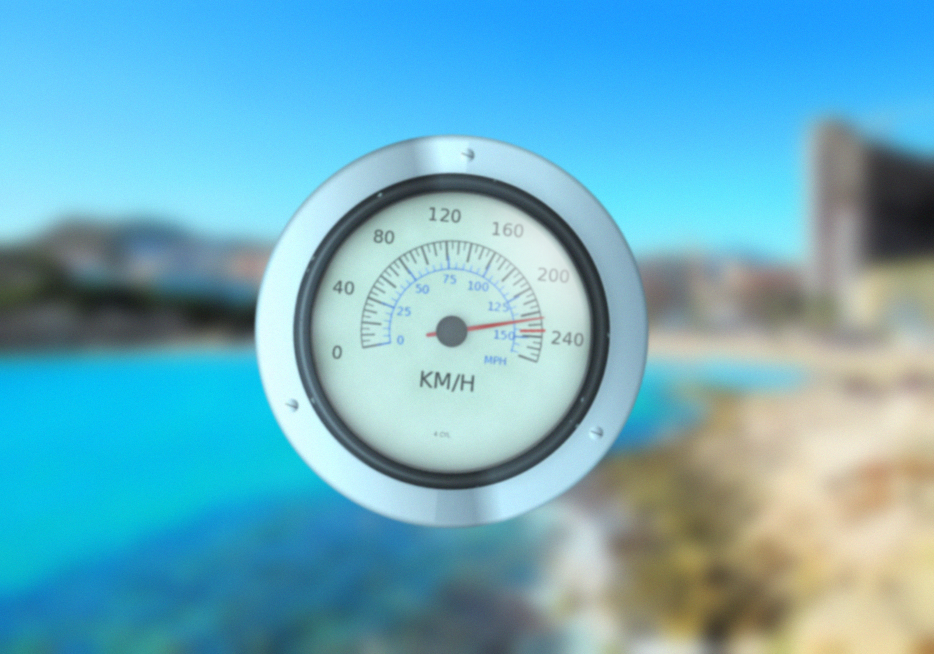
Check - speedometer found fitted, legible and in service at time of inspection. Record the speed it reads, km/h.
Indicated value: 225 km/h
